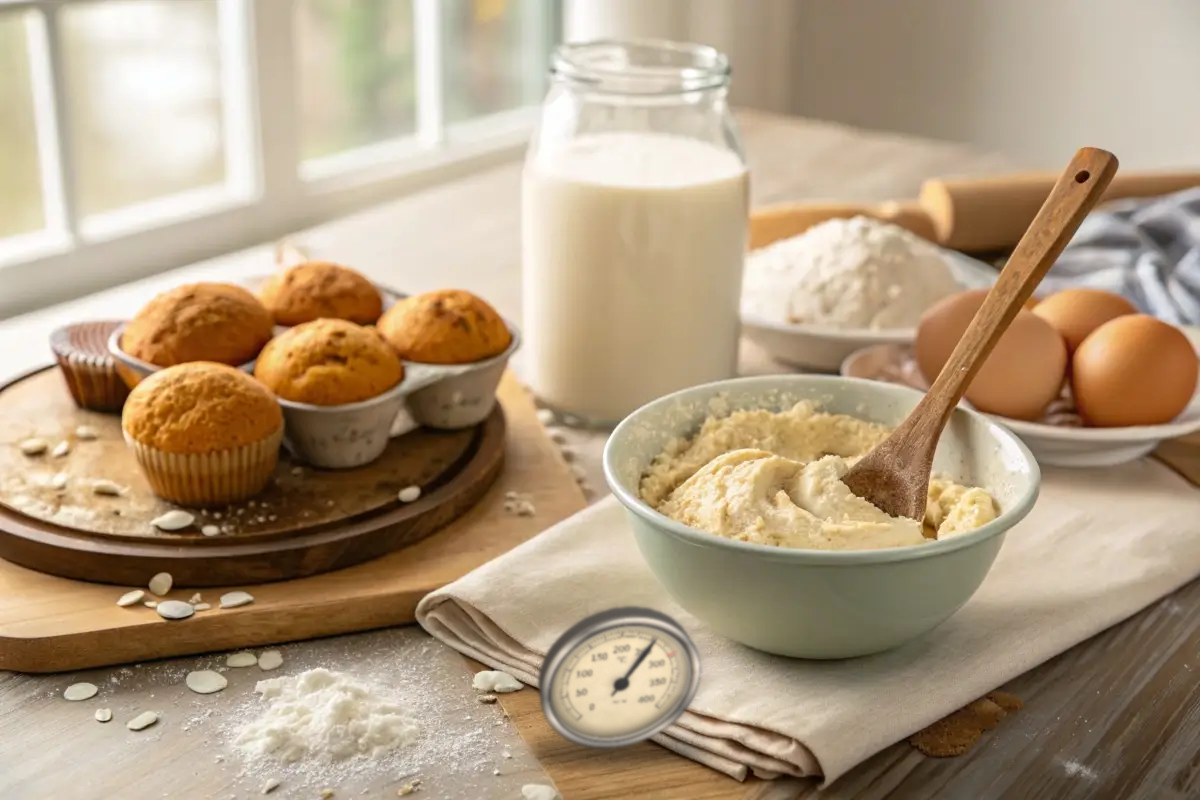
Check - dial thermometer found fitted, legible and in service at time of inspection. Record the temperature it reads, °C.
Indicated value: 250 °C
